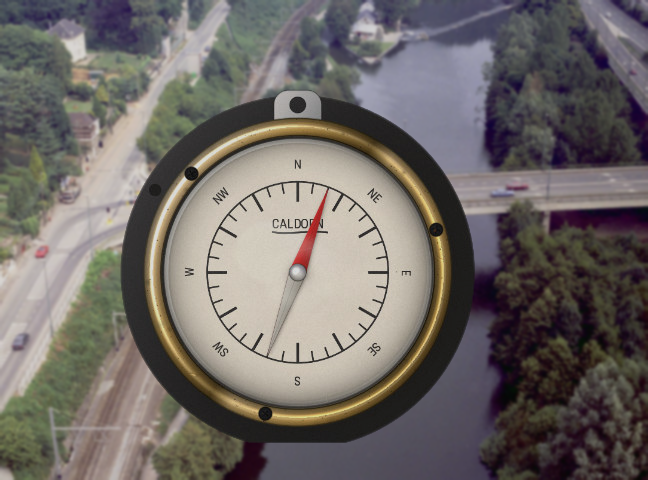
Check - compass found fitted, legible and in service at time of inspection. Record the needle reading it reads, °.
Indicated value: 20 °
